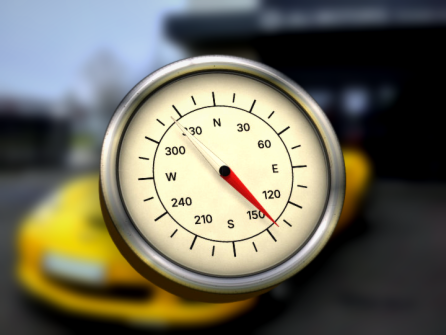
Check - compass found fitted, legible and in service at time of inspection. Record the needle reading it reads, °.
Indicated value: 142.5 °
